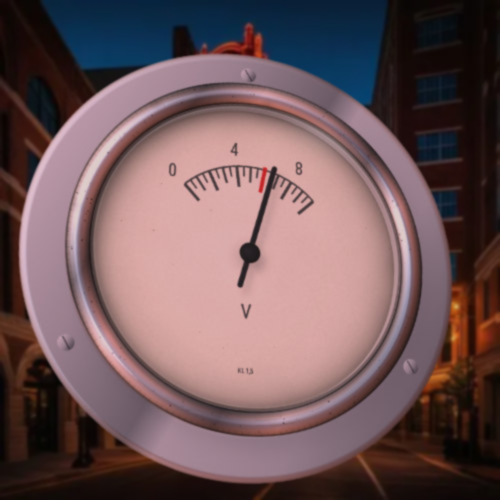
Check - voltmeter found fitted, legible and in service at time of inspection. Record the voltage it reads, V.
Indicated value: 6.5 V
